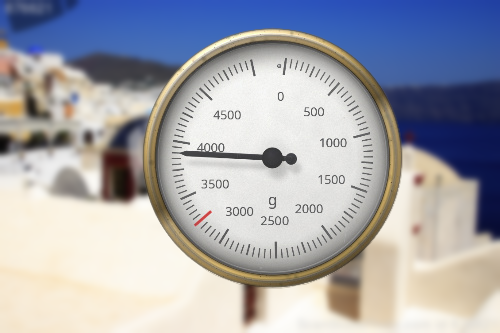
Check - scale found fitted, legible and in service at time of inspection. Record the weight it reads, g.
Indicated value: 3900 g
